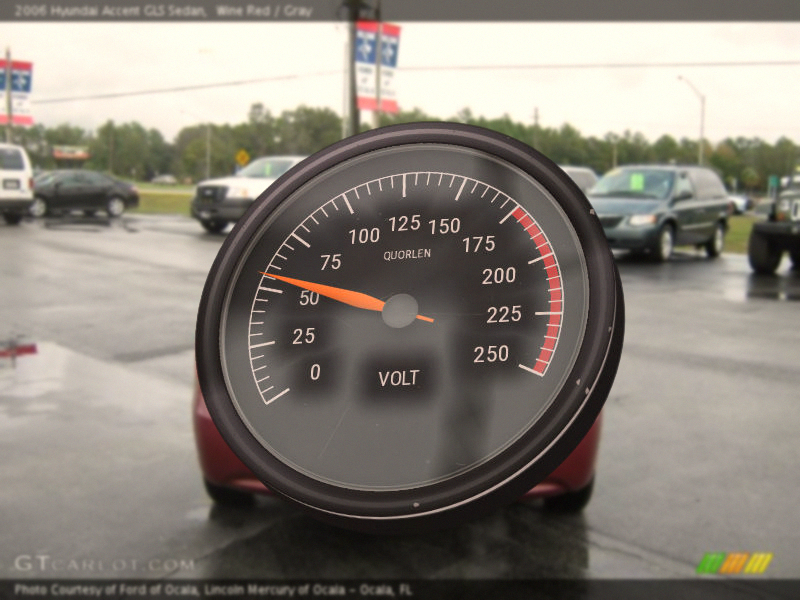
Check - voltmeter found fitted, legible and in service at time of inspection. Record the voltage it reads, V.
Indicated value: 55 V
